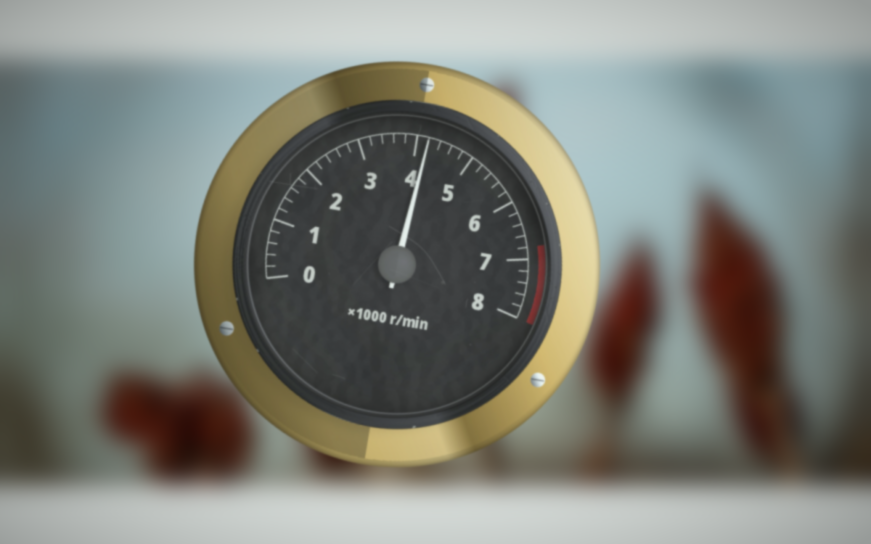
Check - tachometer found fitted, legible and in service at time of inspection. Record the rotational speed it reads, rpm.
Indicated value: 4200 rpm
